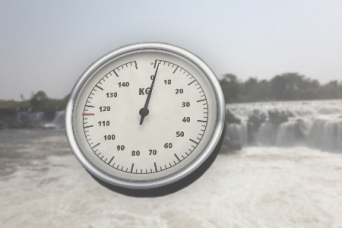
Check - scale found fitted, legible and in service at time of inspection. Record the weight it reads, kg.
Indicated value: 2 kg
